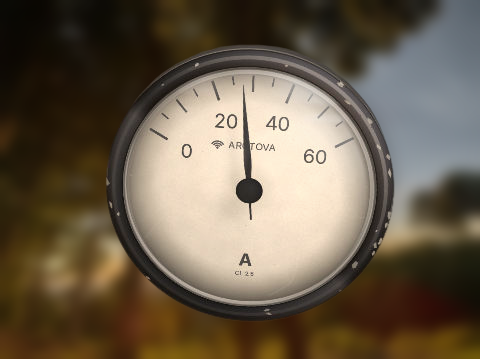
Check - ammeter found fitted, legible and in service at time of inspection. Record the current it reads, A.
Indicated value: 27.5 A
